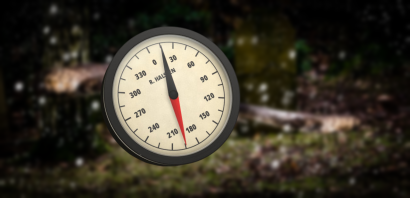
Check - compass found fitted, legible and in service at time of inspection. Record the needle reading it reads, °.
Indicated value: 195 °
